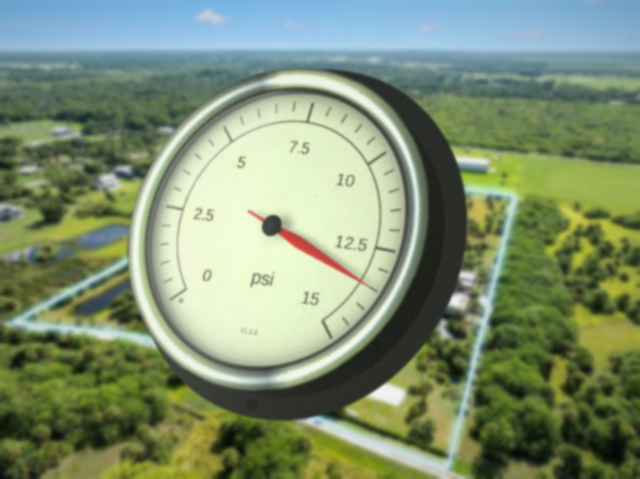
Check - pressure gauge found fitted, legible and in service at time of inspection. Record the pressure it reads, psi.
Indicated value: 13.5 psi
